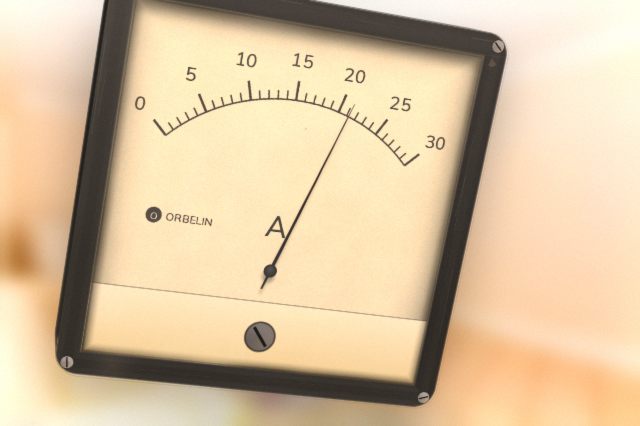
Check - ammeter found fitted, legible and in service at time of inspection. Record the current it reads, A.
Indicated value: 21 A
